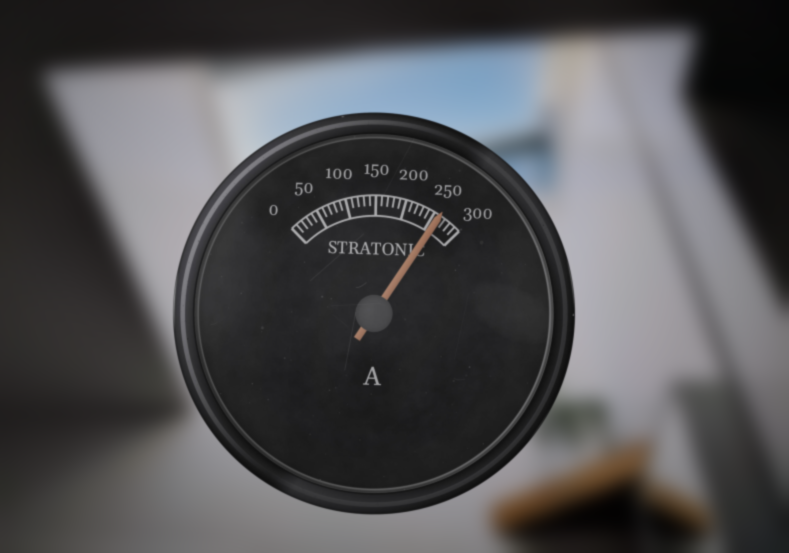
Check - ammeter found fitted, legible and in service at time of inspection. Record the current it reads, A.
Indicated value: 260 A
